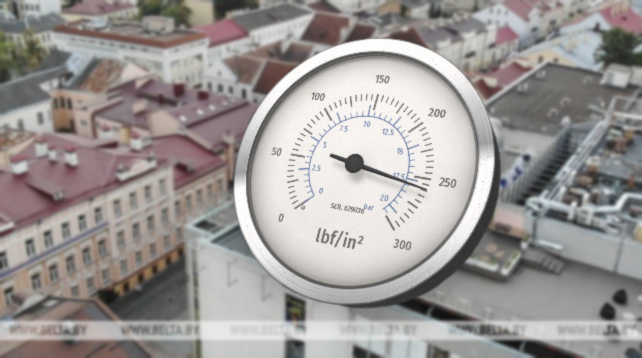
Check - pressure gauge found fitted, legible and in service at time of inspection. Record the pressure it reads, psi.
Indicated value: 260 psi
